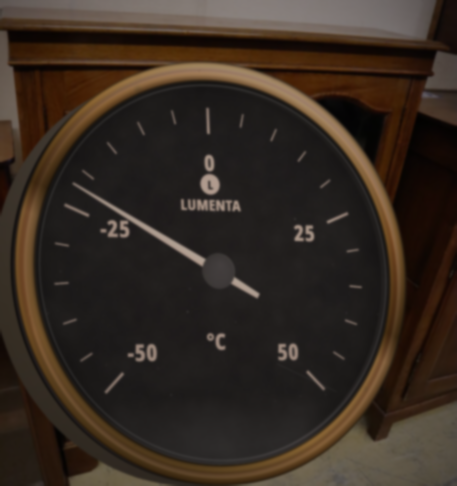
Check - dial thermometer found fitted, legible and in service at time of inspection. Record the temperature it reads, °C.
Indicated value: -22.5 °C
